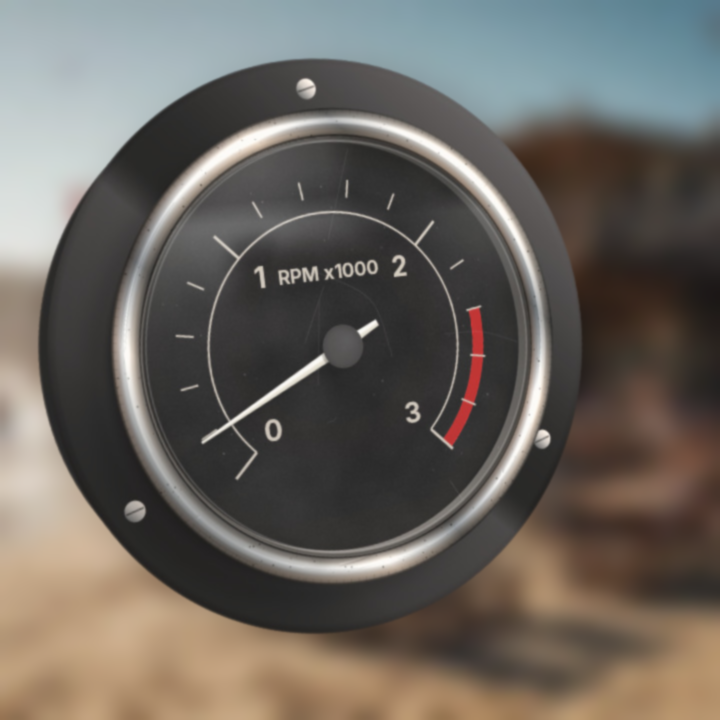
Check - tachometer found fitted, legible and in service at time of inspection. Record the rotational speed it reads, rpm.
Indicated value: 200 rpm
